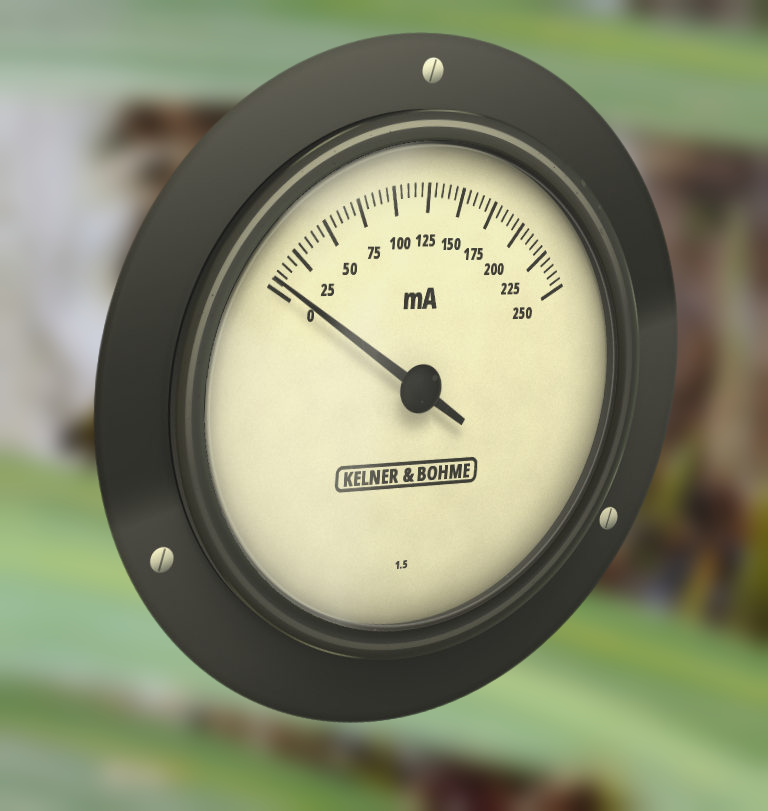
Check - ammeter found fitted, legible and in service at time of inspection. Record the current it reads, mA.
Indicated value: 5 mA
